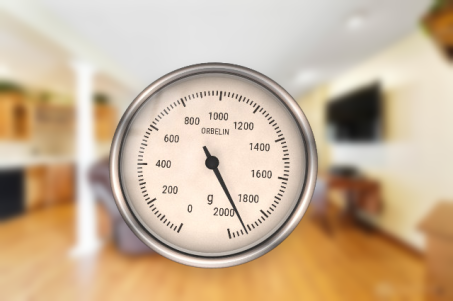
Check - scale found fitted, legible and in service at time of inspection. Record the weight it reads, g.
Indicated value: 1920 g
